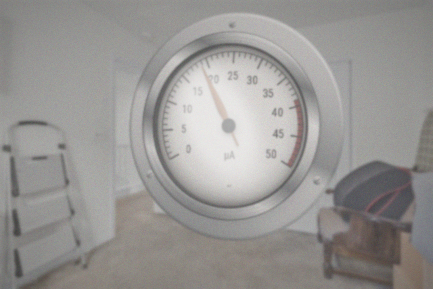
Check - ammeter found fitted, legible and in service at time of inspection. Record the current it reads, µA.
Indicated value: 19 µA
